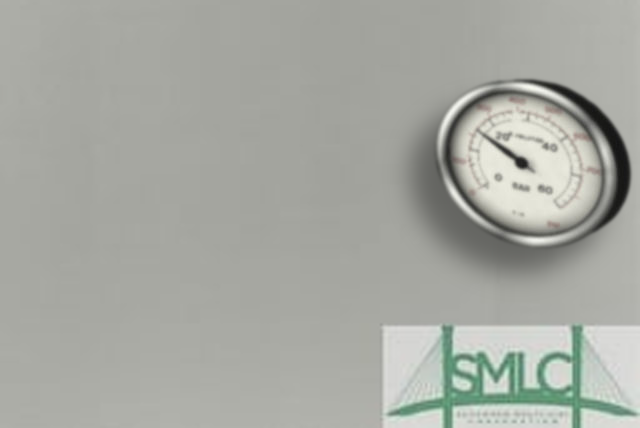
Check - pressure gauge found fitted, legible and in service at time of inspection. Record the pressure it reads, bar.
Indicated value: 16 bar
